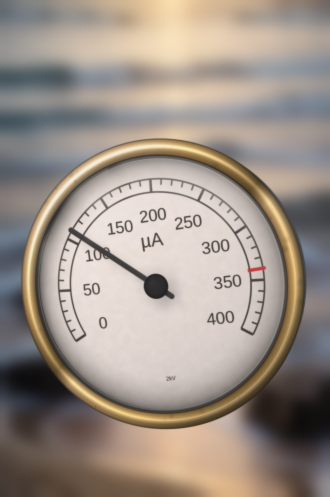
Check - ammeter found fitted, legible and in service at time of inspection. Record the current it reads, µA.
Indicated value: 110 µA
